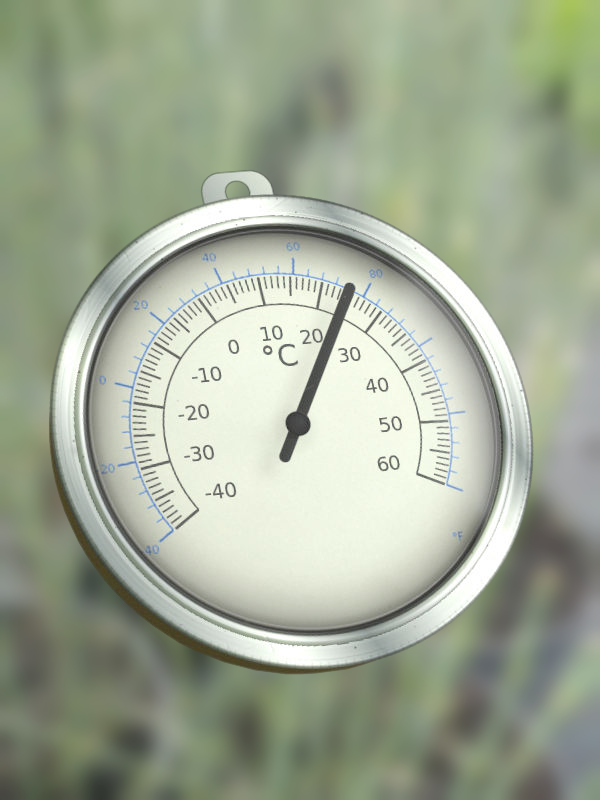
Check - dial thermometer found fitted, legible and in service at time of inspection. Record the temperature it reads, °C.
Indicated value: 24 °C
